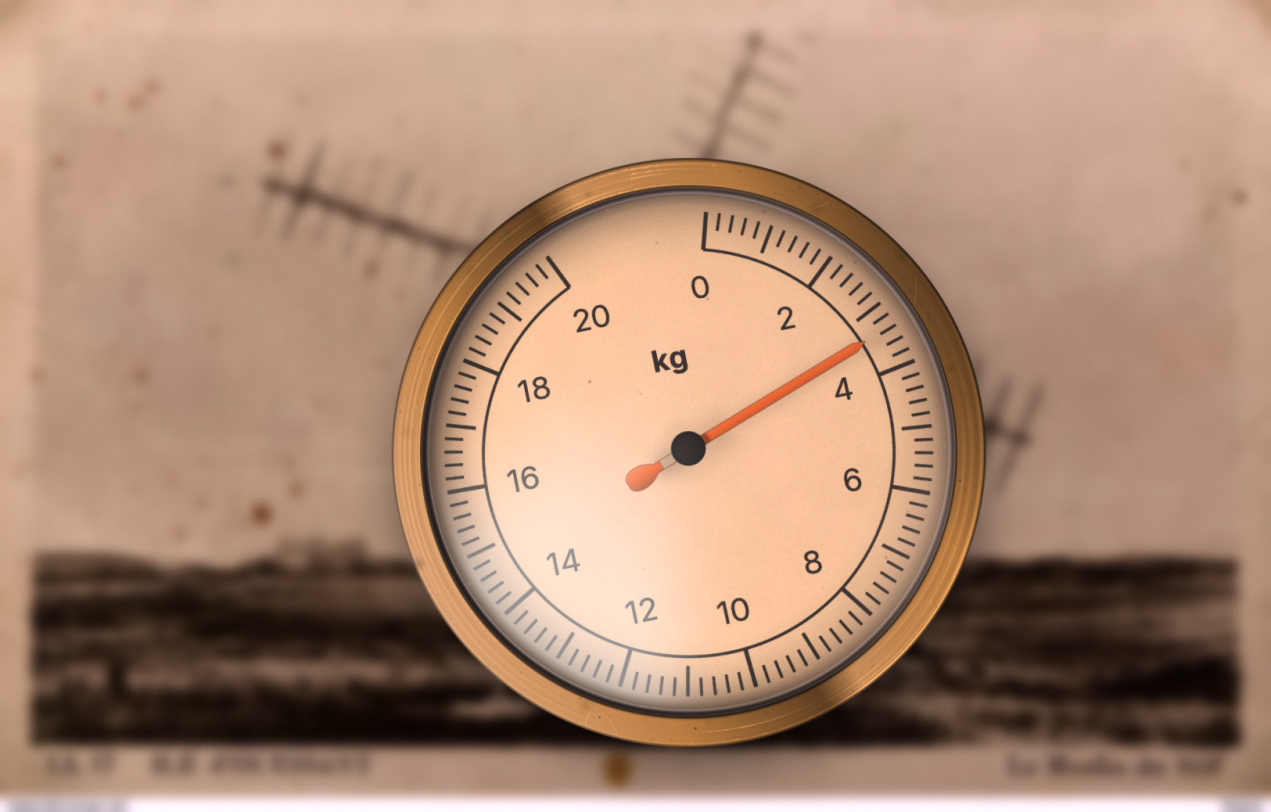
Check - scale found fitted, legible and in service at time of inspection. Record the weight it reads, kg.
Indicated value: 3.4 kg
